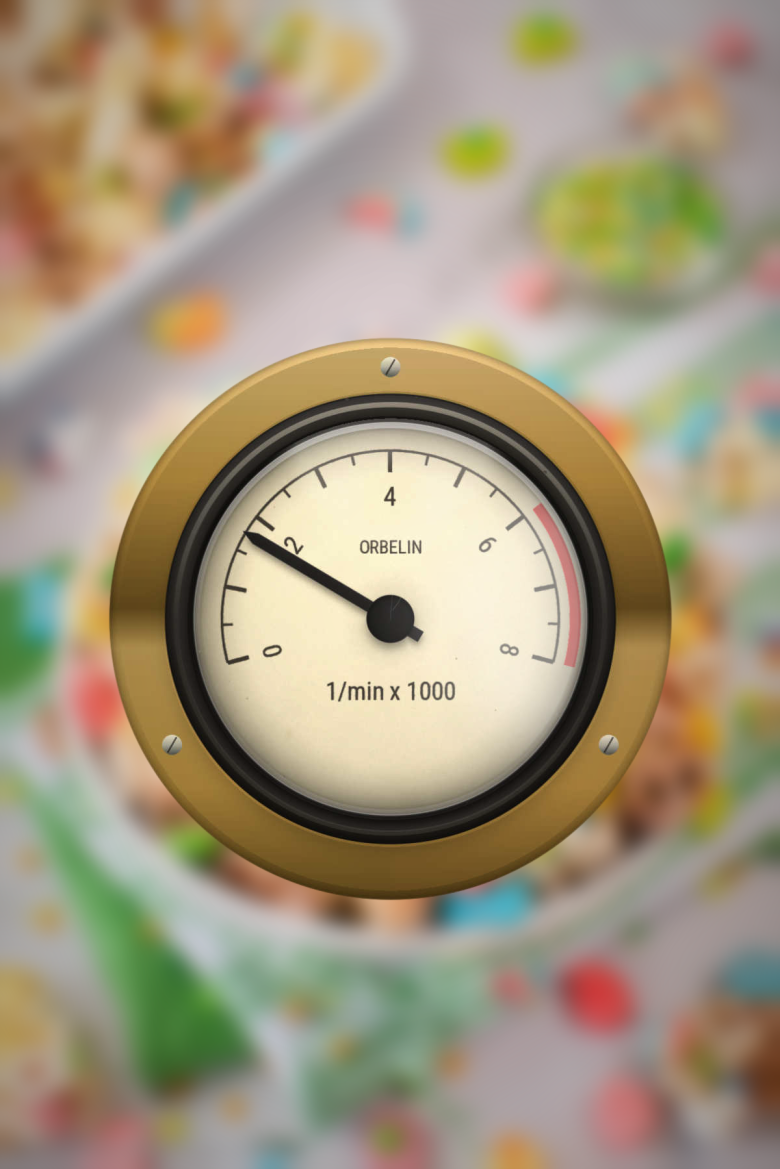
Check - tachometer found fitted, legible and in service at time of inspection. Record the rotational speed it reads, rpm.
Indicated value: 1750 rpm
